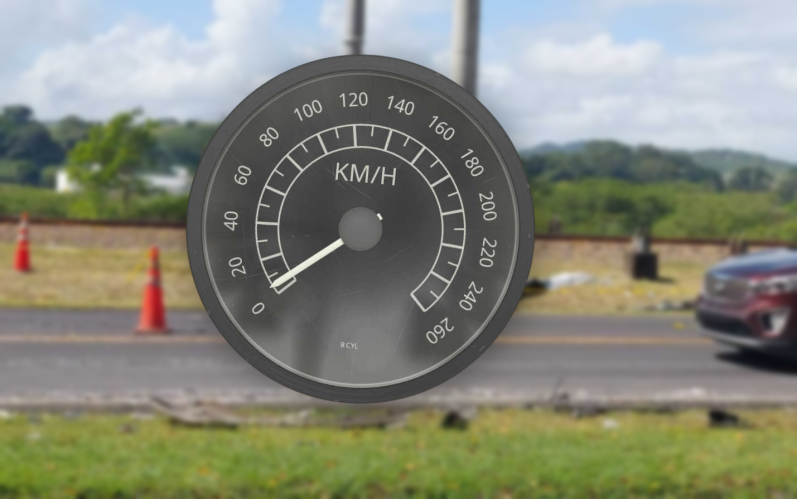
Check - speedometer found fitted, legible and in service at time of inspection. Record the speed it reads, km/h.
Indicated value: 5 km/h
